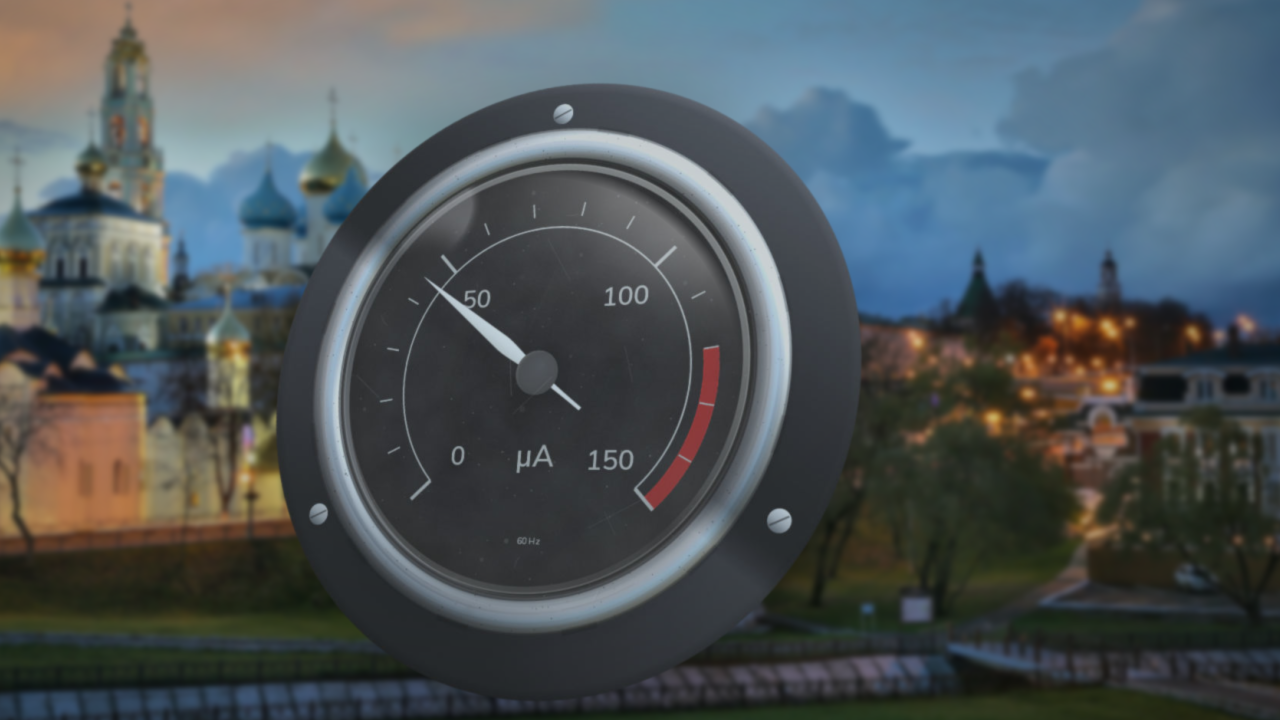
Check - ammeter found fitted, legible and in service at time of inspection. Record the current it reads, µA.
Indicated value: 45 µA
